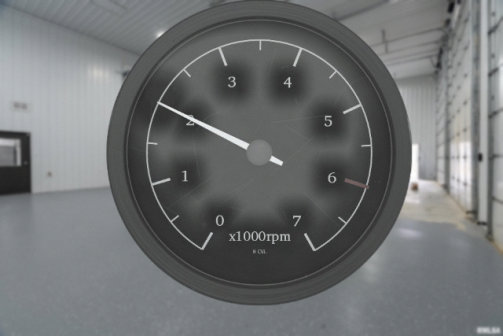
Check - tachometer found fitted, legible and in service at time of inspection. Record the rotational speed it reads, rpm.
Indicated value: 2000 rpm
